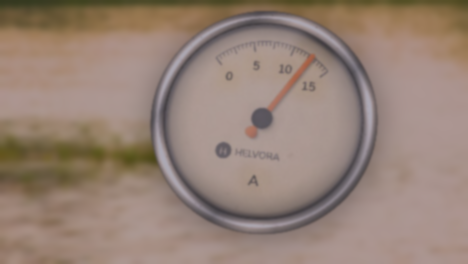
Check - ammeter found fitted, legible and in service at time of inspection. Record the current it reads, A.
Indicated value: 12.5 A
